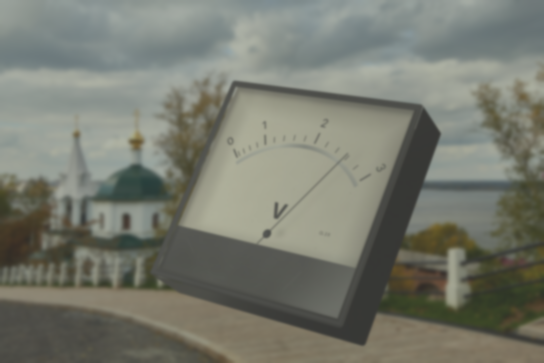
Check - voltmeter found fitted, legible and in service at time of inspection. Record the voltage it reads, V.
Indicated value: 2.6 V
